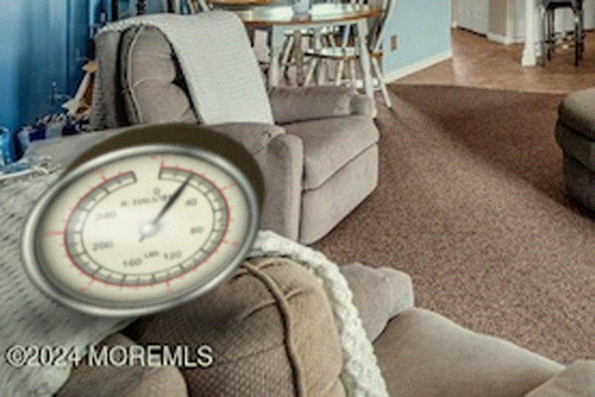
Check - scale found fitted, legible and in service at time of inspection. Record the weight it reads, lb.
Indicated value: 20 lb
